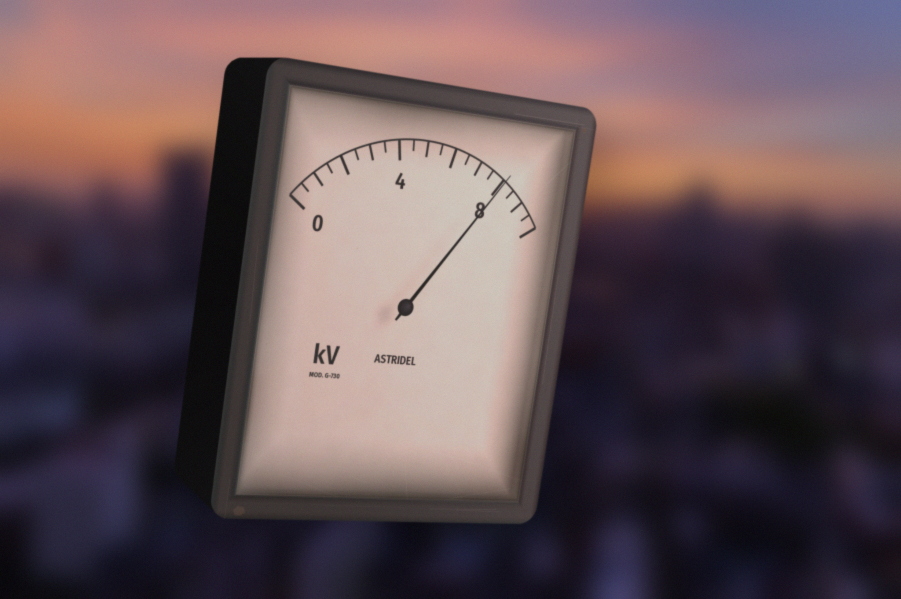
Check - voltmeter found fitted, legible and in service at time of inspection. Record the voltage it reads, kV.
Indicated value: 8 kV
